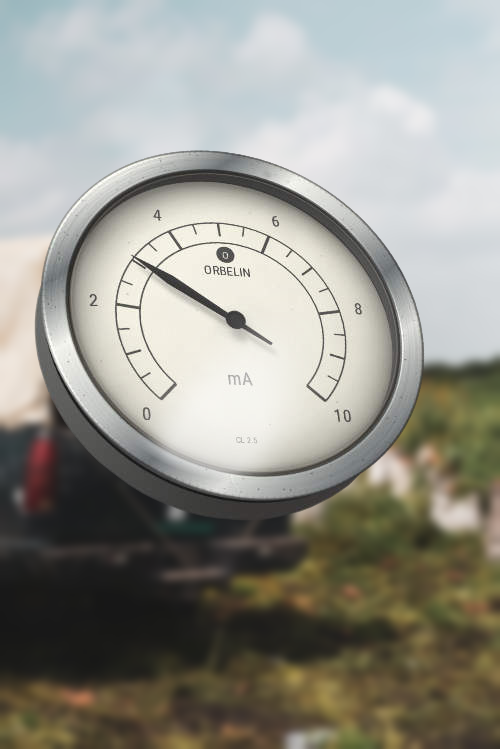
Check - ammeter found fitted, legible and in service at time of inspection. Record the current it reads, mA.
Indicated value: 3 mA
